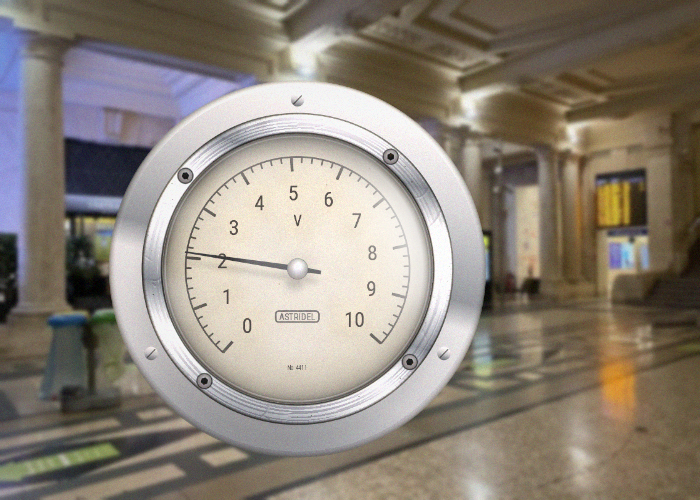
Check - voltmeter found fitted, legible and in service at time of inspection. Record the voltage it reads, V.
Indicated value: 2.1 V
